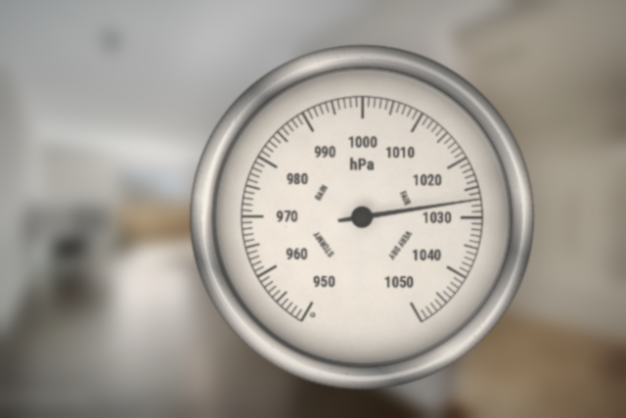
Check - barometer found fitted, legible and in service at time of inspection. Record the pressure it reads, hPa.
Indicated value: 1027 hPa
